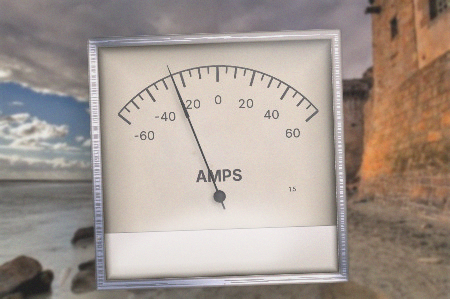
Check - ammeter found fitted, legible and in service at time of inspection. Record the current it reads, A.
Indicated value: -25 A
